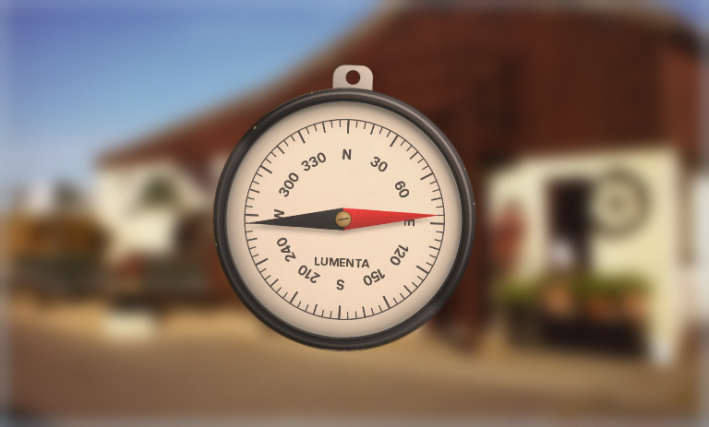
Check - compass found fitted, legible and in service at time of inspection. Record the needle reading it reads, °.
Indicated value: 85 °
